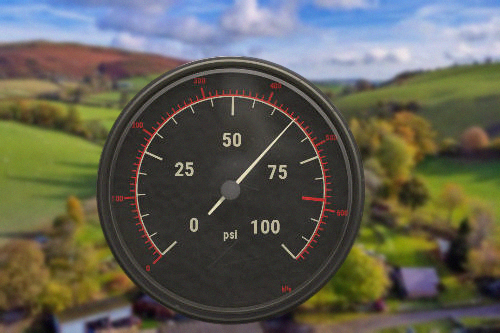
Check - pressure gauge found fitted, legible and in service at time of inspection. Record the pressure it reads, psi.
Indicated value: 65 psi
